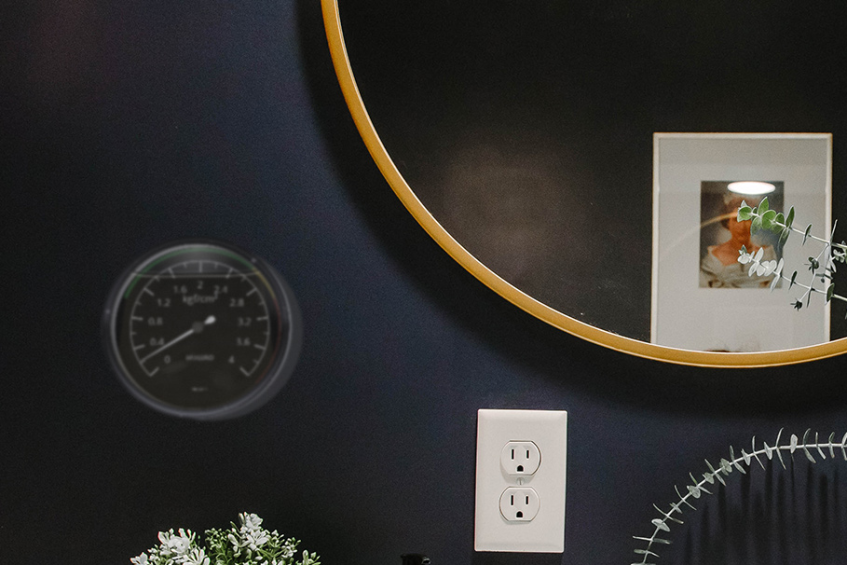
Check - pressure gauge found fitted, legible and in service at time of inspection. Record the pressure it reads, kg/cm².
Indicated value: 0.2 kg/cm²
